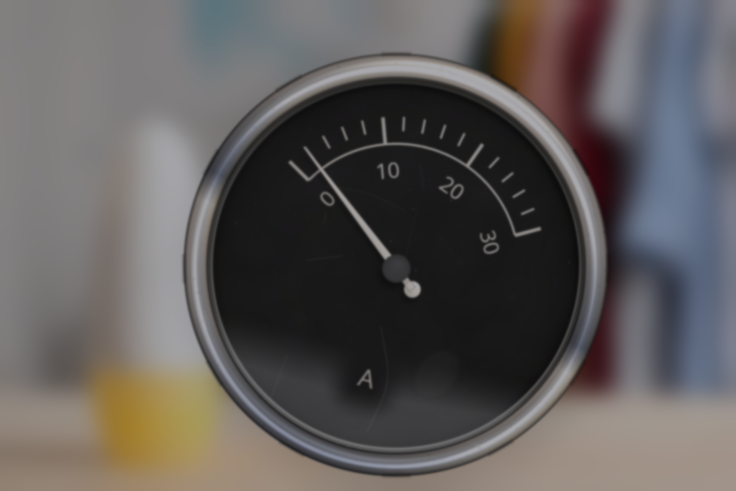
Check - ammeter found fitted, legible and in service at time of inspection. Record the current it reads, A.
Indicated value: 2 A
